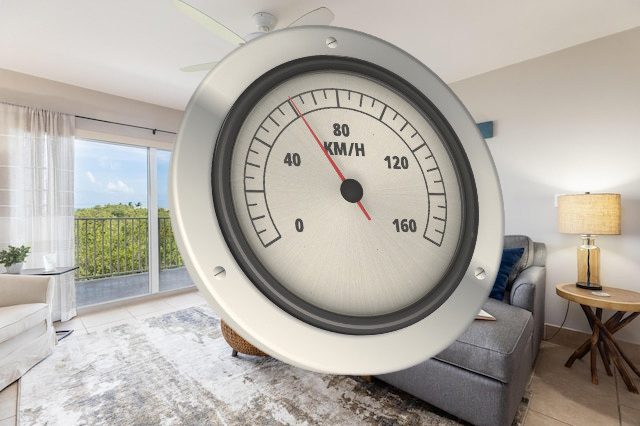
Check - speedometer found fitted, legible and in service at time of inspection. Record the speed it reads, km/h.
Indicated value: 60 km/h
